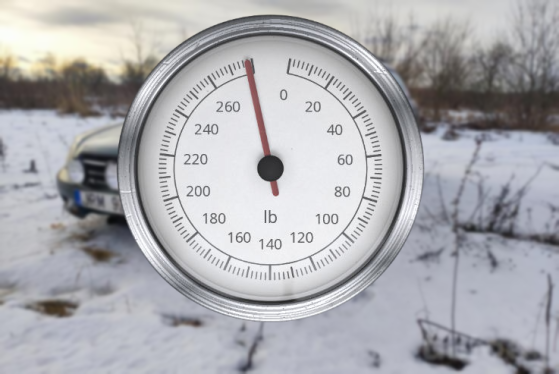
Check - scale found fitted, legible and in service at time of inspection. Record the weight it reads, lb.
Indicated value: 278 lb
